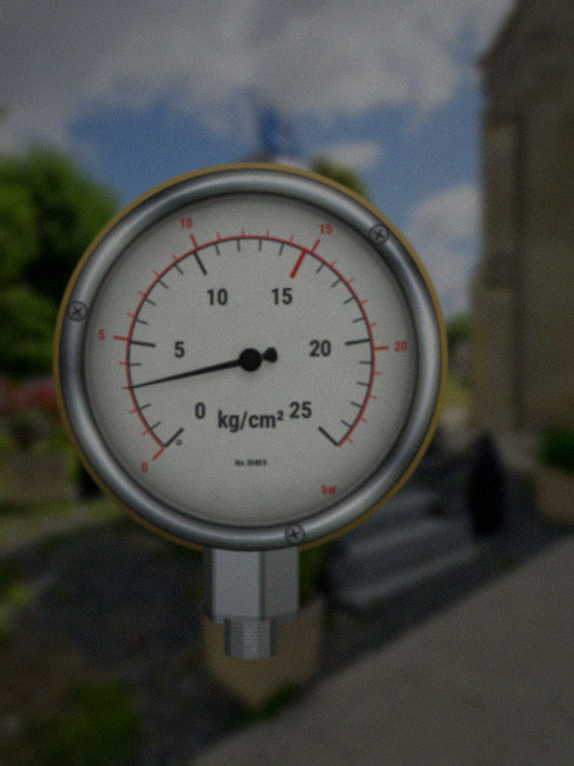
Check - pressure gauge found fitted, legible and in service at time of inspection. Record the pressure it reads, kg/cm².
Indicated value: 3 kg/cm²
